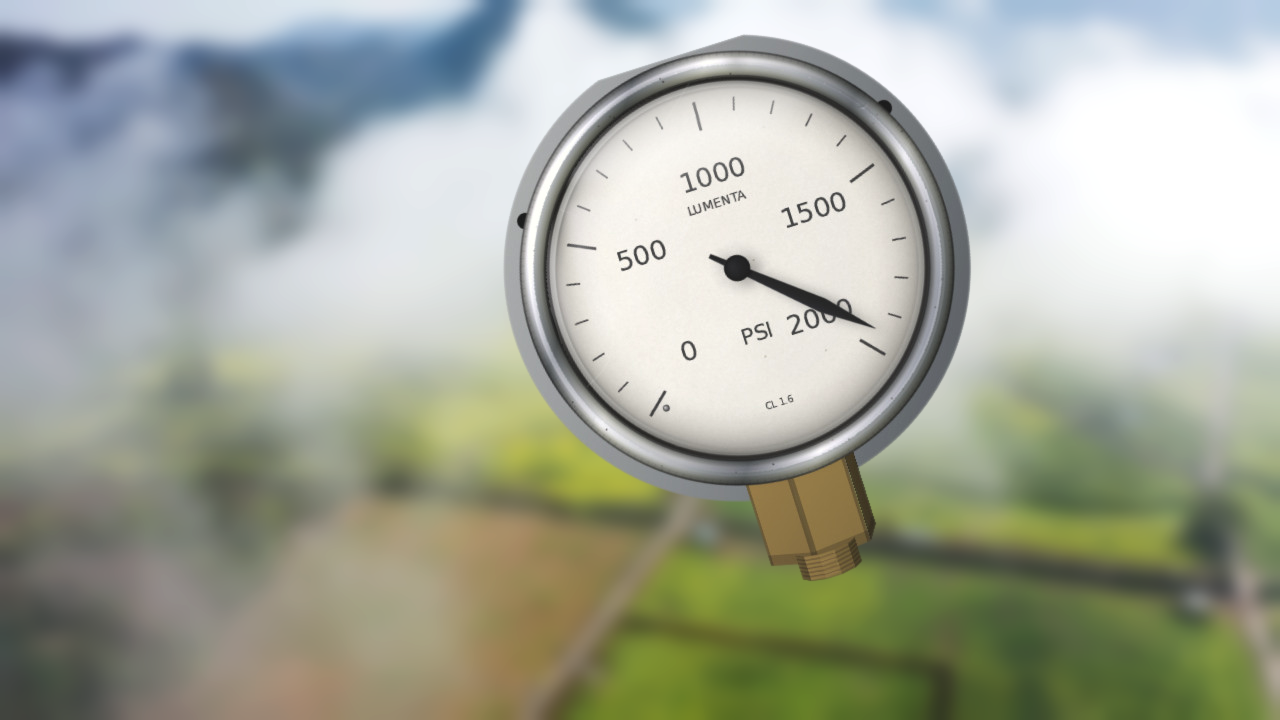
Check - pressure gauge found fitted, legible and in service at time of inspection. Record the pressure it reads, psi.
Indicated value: 1950 psi
